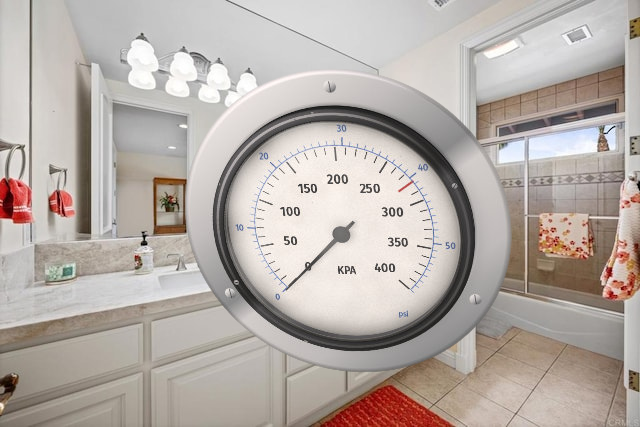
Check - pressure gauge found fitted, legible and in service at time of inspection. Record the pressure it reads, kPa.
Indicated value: 0 kPa
